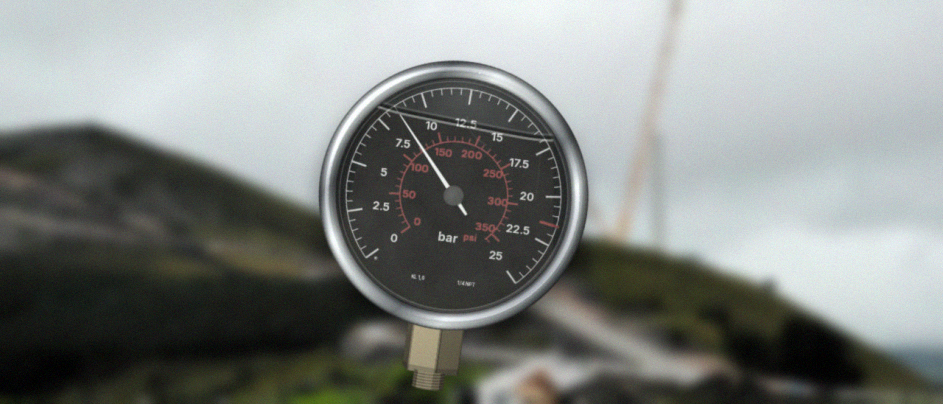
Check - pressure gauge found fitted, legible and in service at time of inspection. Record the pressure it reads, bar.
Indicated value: 8.5 bar
